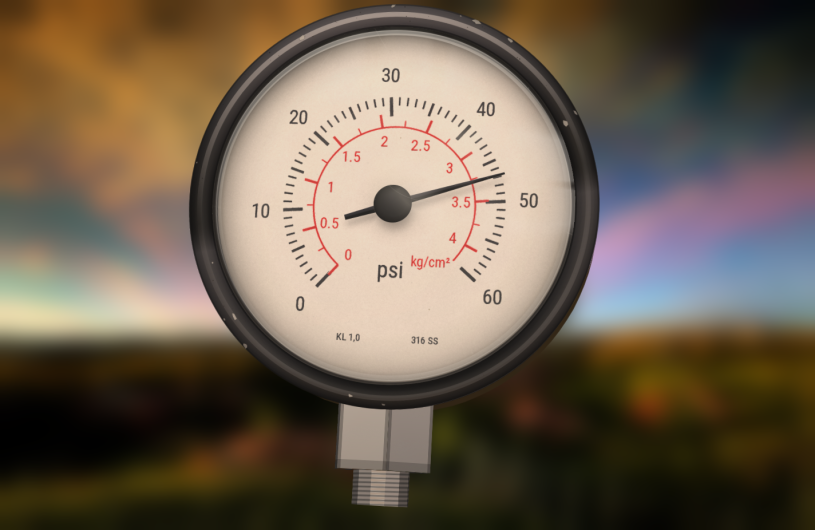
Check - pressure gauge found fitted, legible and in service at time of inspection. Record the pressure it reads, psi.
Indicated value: 47 psi
